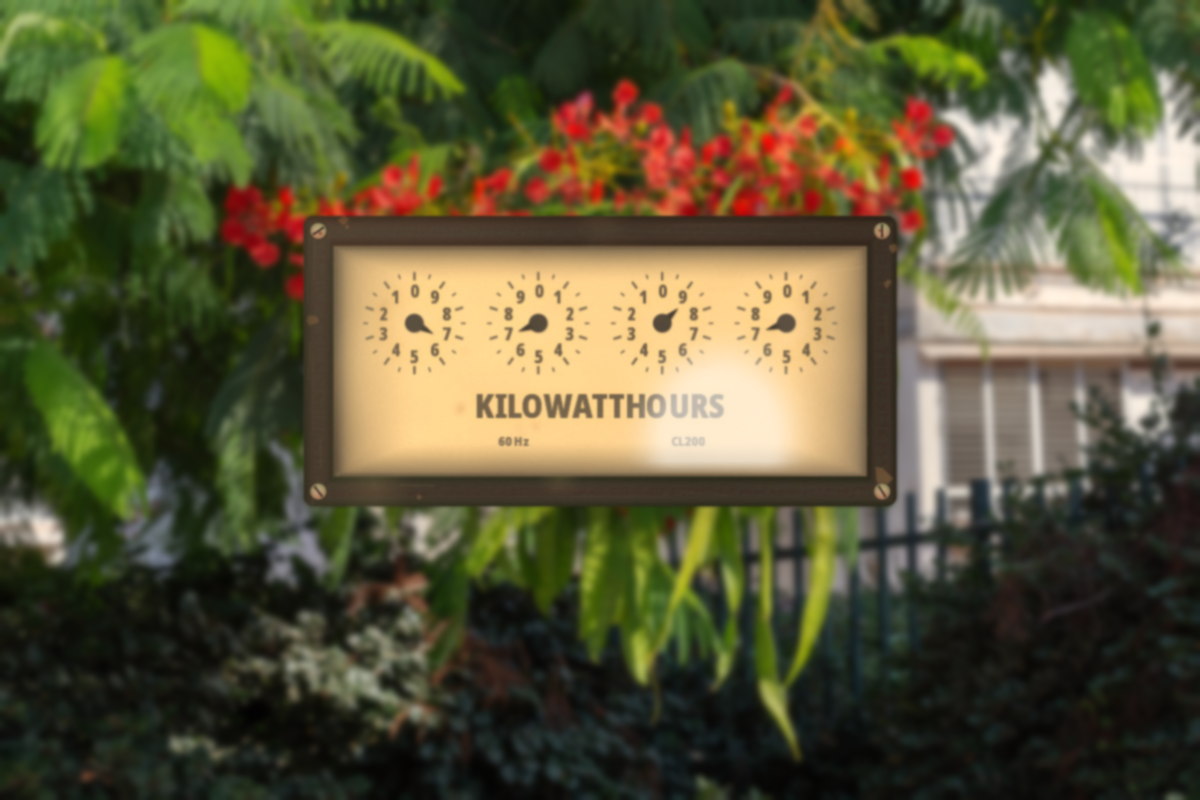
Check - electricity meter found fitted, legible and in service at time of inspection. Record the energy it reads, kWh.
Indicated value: 6687 kWh
